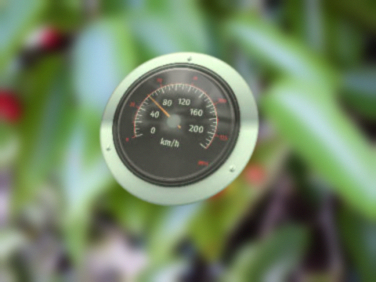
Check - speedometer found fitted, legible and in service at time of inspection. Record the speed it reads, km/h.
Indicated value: 60 km/h
